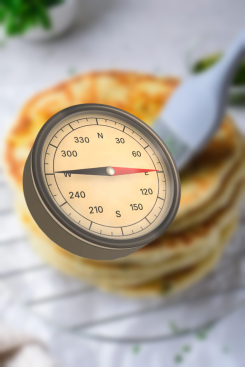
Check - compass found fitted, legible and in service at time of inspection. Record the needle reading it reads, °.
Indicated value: 90 °
